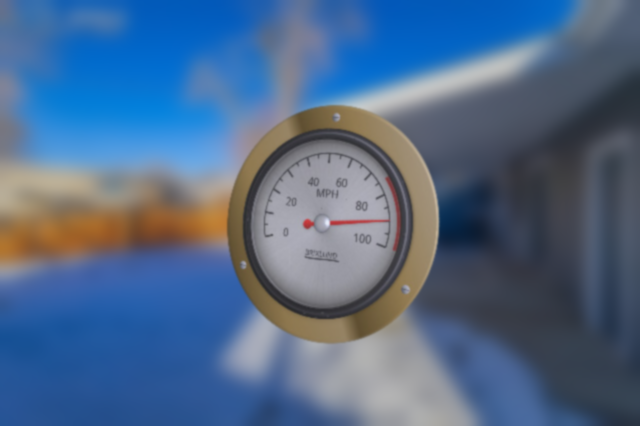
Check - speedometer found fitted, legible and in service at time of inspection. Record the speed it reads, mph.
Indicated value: 90 mph
